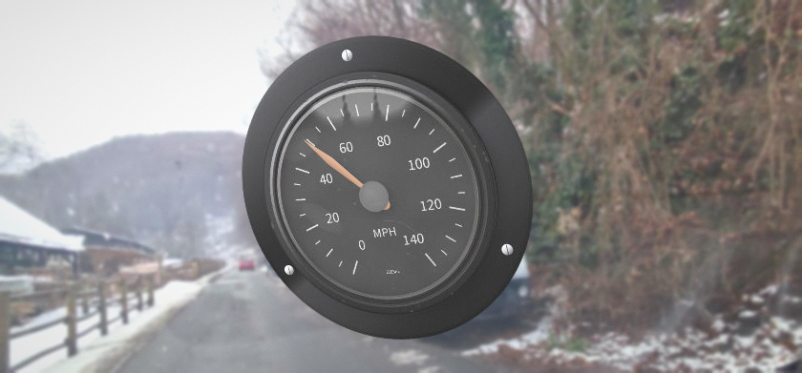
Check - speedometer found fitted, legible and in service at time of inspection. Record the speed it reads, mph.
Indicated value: 50 mph
